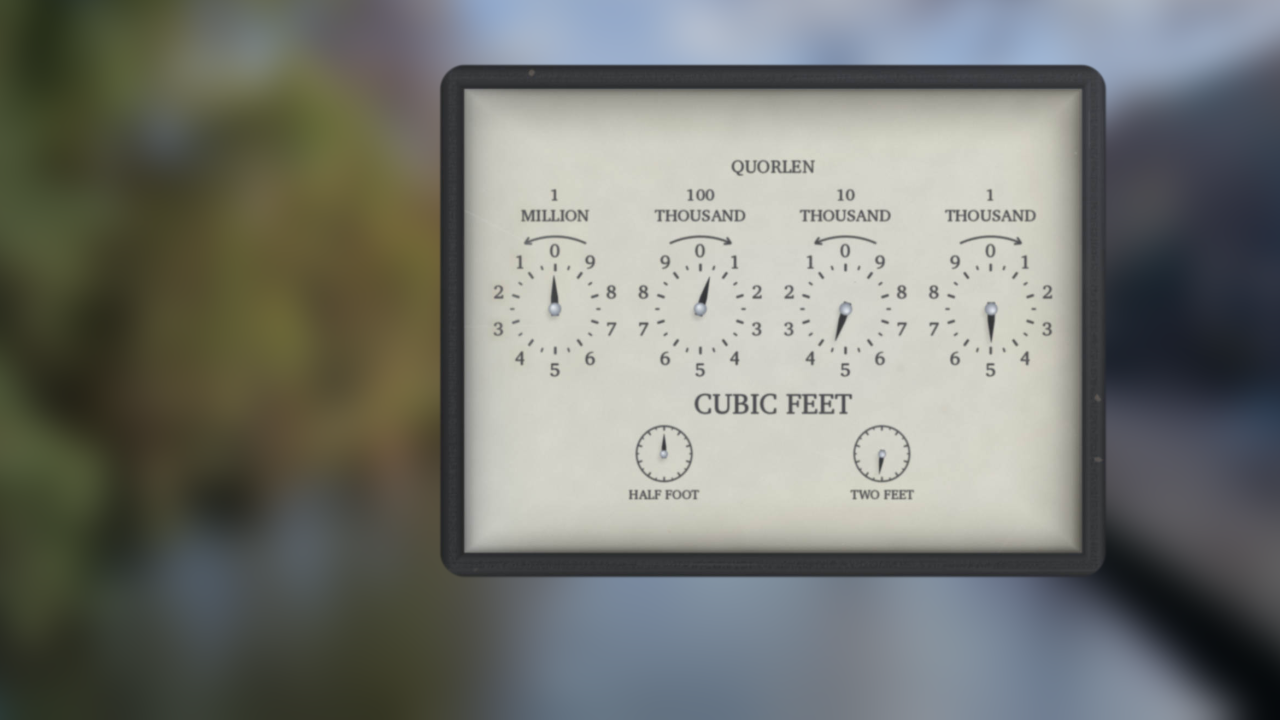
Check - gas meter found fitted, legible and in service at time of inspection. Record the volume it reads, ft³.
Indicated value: 4500 ft³
